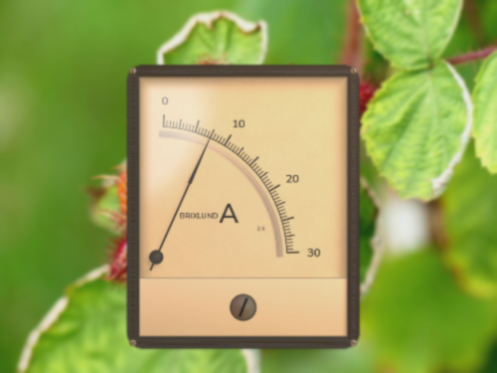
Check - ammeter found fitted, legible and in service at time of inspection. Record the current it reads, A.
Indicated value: 7.5 A
